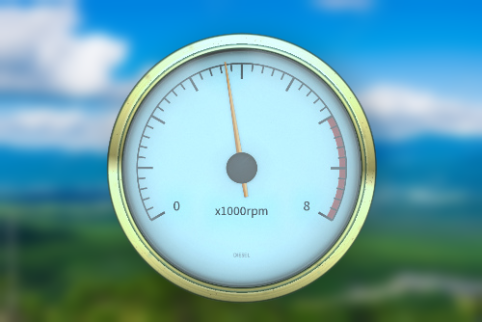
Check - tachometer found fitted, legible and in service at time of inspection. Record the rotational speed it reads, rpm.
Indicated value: 3700 rpm
